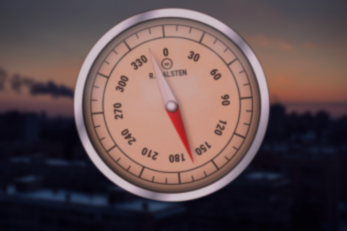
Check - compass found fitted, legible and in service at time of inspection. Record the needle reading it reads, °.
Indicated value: 165 °
